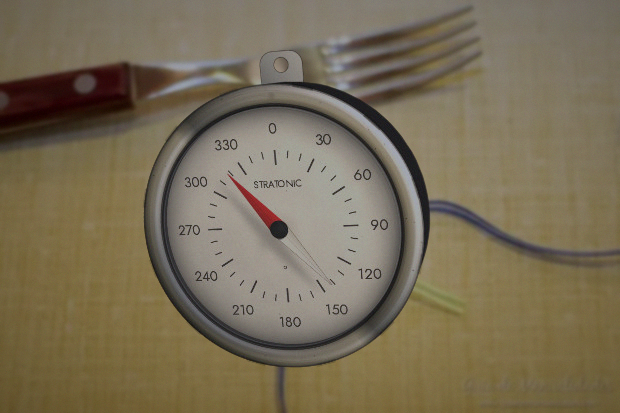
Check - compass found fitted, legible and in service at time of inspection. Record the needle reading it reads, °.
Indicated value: 320 °
